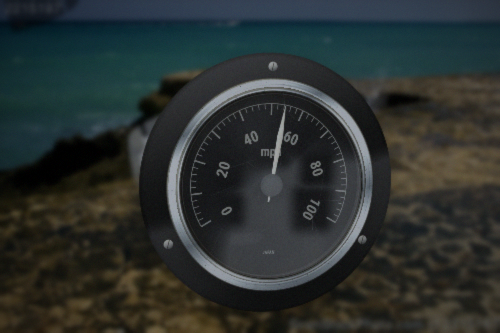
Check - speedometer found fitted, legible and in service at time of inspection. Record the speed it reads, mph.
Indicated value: 54 mph
